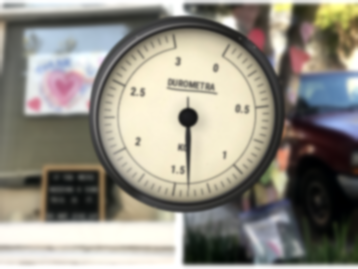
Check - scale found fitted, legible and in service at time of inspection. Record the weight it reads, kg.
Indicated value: 1.4 kg
